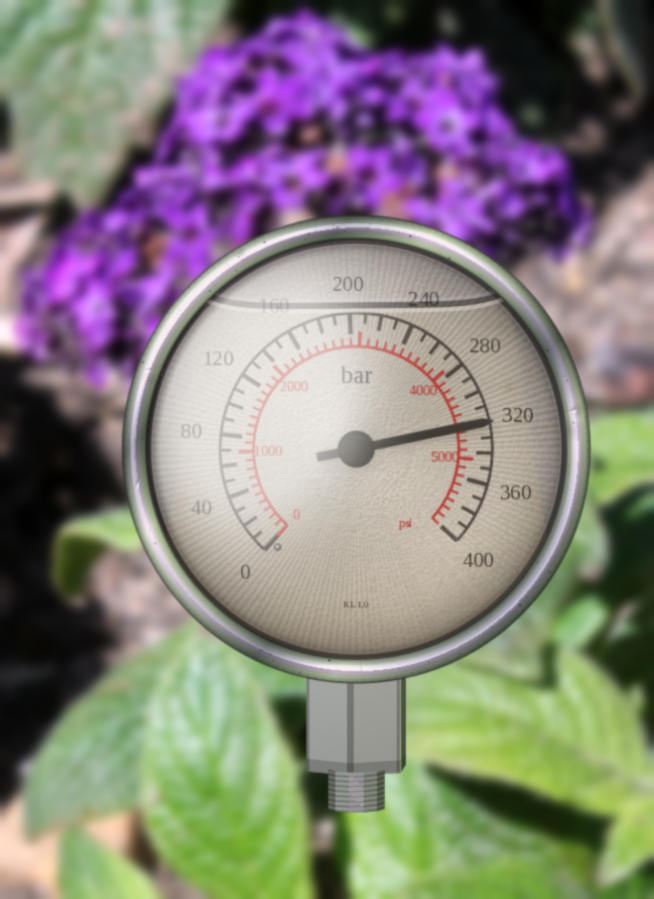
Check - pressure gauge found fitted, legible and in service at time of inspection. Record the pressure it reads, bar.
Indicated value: 320 bar
